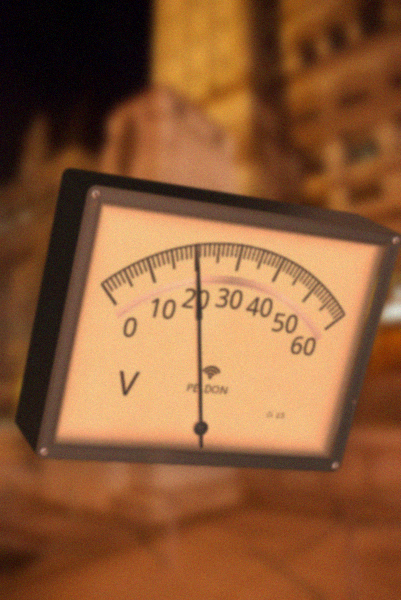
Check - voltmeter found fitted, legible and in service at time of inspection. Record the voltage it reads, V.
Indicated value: 20 V
